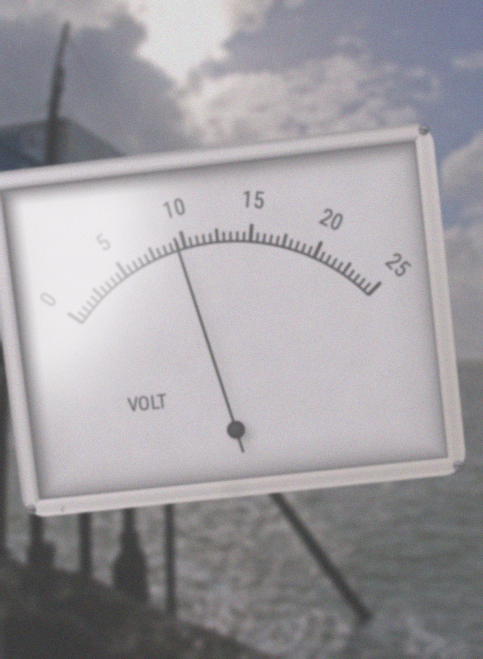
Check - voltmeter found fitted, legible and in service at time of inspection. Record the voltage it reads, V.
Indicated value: 9.5 V
